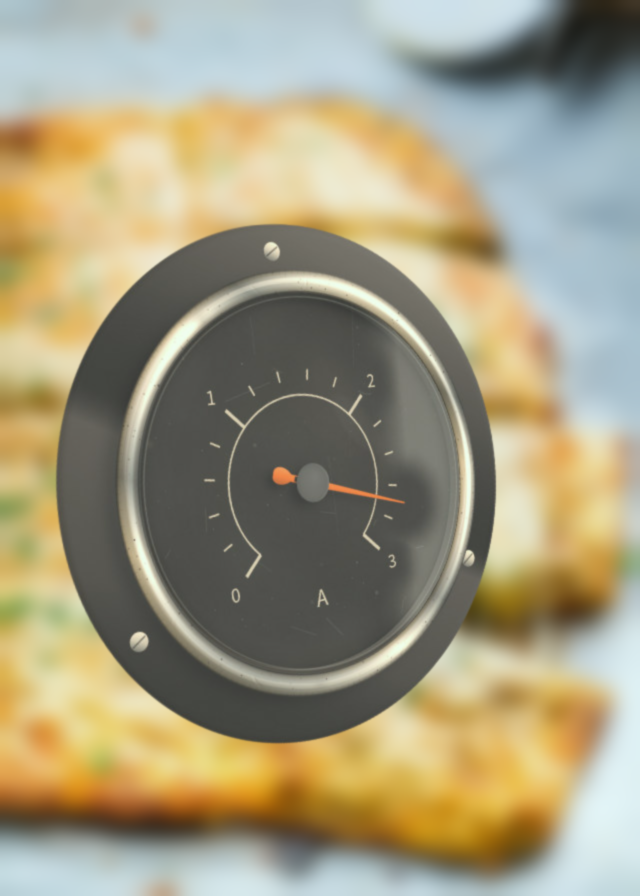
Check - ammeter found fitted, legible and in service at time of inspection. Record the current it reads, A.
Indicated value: 2.7 A
